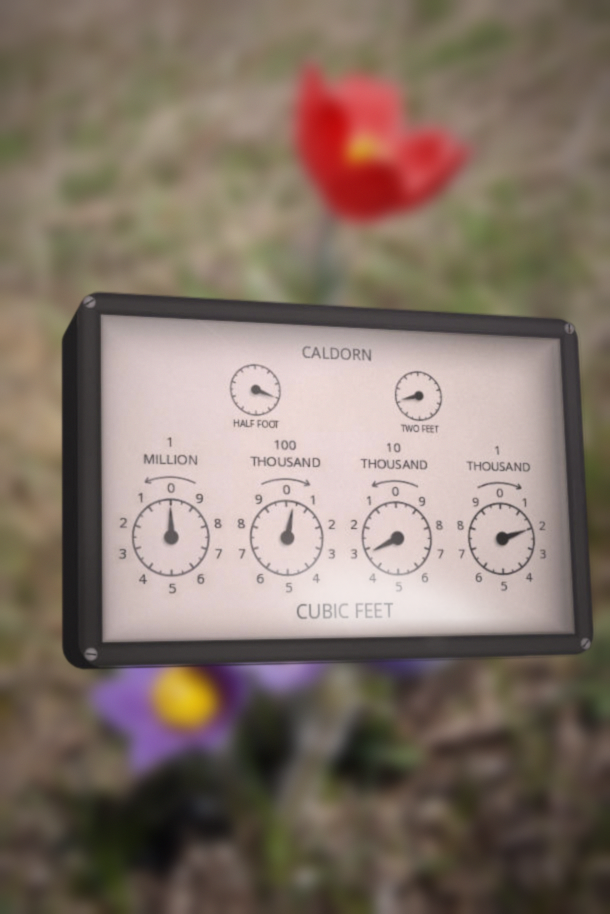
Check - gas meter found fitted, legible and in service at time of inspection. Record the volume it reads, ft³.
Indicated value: 3200 ft³
